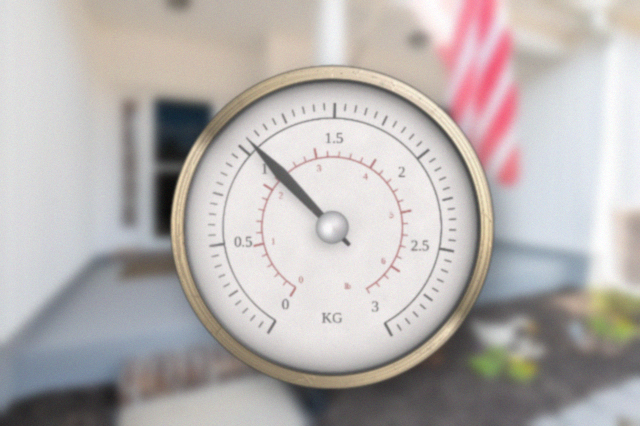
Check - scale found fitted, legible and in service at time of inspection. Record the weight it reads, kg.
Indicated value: 1.05 kg
